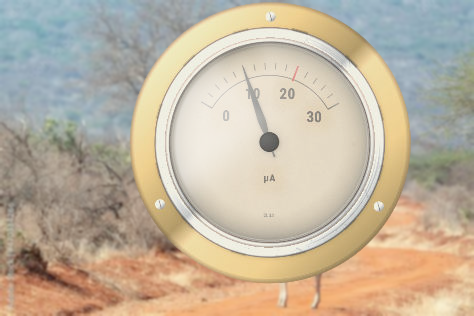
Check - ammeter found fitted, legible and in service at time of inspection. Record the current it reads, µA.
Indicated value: 10 µA
